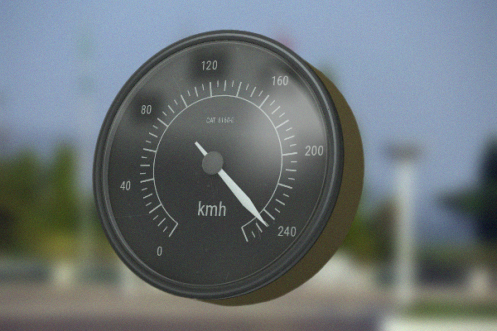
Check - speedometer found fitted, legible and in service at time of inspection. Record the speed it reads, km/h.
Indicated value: 245 km/h
